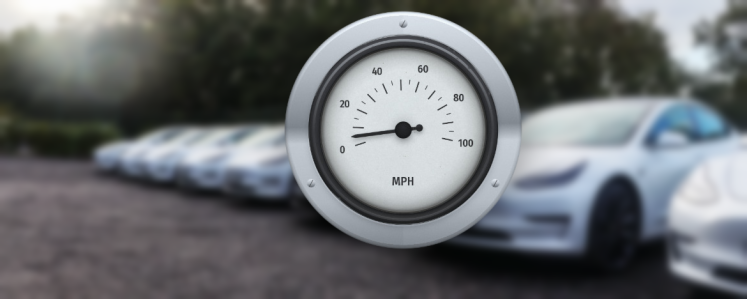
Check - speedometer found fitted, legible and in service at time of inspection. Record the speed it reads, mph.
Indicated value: 5 mph
